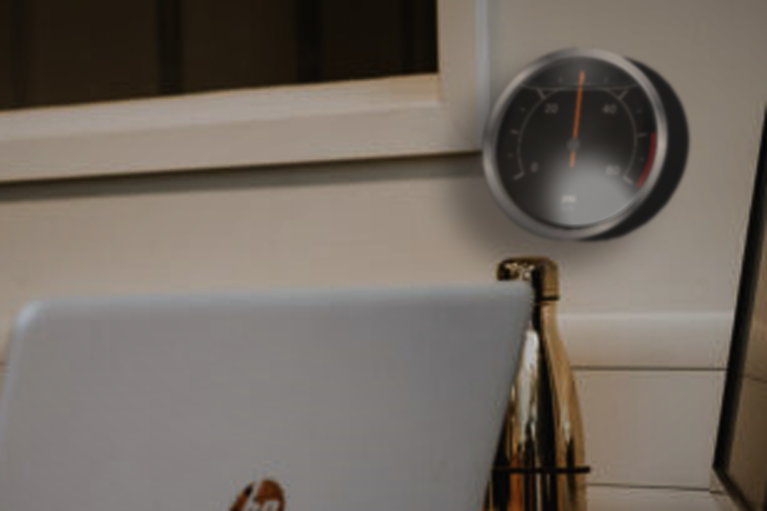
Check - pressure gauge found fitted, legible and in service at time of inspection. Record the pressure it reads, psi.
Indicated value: 30 psi
